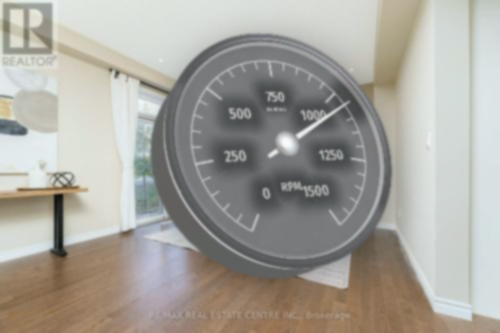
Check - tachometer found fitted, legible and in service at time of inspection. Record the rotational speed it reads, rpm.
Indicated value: 1050 rpm
